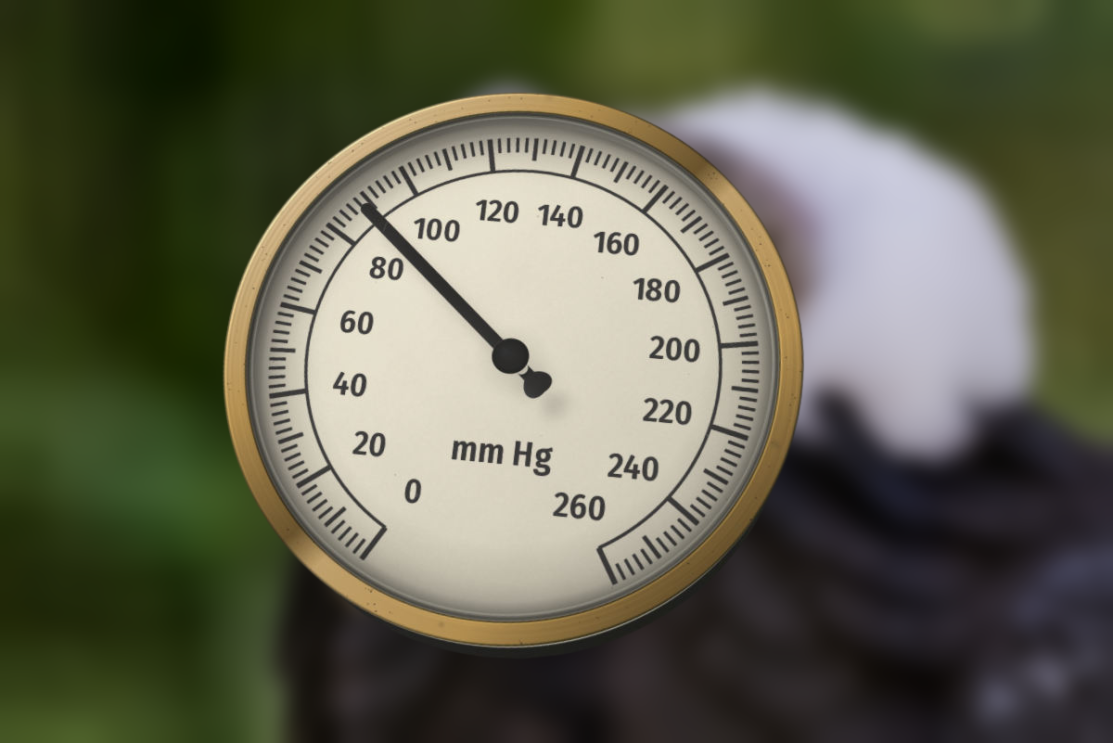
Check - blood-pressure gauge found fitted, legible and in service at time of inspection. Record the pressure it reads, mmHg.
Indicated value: 88 mmHg
